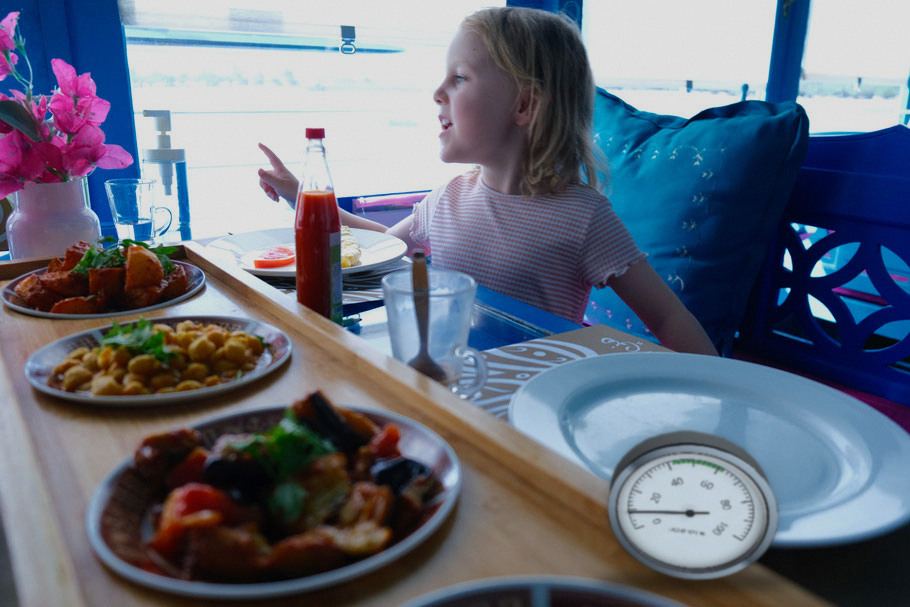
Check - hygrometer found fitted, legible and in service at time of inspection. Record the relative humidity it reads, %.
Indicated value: 10 %
